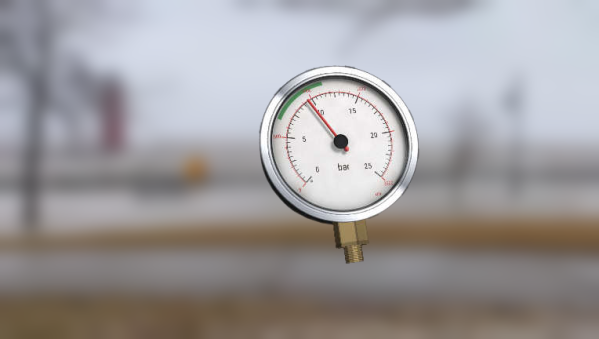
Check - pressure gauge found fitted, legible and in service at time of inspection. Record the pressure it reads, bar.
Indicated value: 9.5 bar
